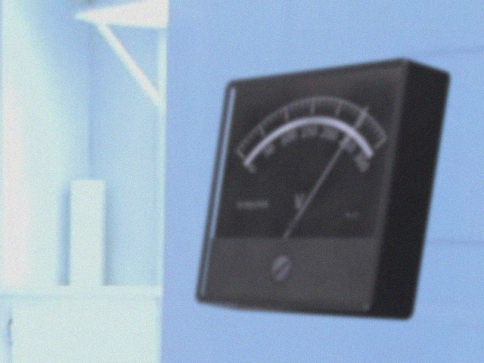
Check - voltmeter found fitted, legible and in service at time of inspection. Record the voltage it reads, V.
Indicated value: 250 V
